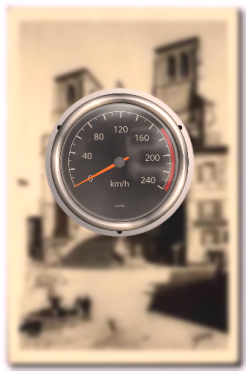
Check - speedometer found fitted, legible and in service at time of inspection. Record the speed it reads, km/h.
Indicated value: 0 km/h
